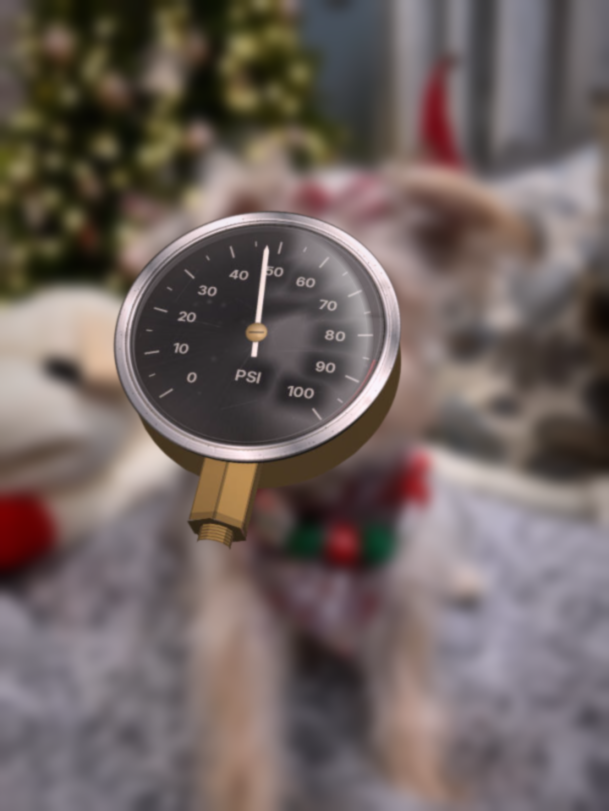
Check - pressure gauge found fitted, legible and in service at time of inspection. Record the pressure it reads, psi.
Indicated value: 47.5 psi
